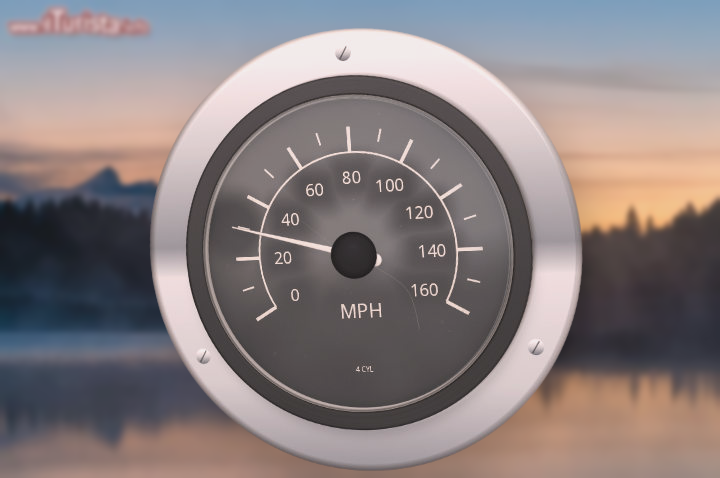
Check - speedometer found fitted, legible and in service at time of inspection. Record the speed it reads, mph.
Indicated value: 30 mph
